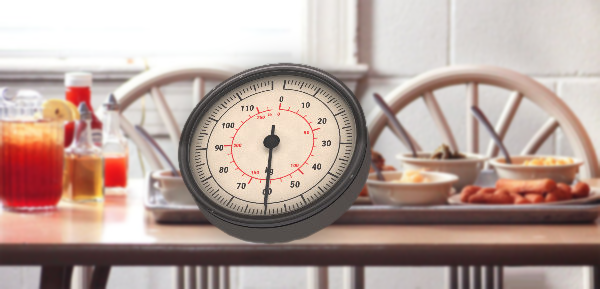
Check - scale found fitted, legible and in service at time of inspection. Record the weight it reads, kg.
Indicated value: 60 kg
